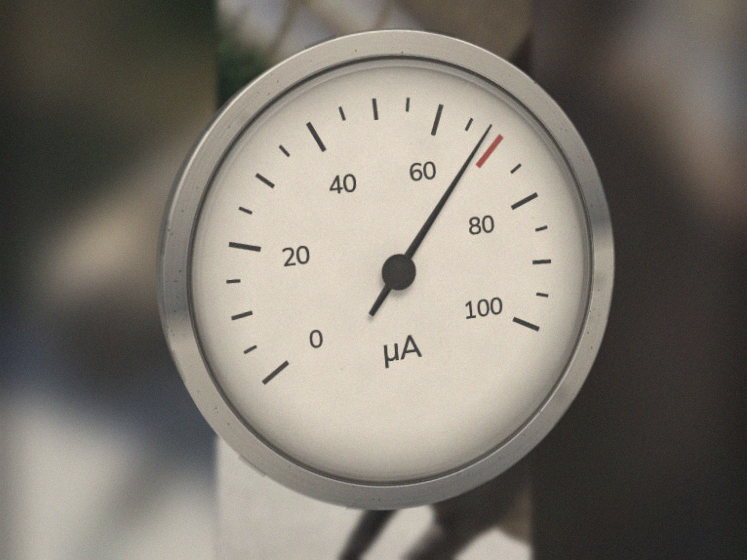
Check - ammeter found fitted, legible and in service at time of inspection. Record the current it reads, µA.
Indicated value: 67.5 µA
